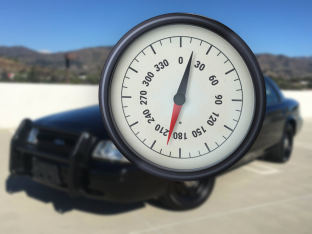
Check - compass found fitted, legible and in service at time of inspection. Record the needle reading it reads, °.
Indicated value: 195 °
